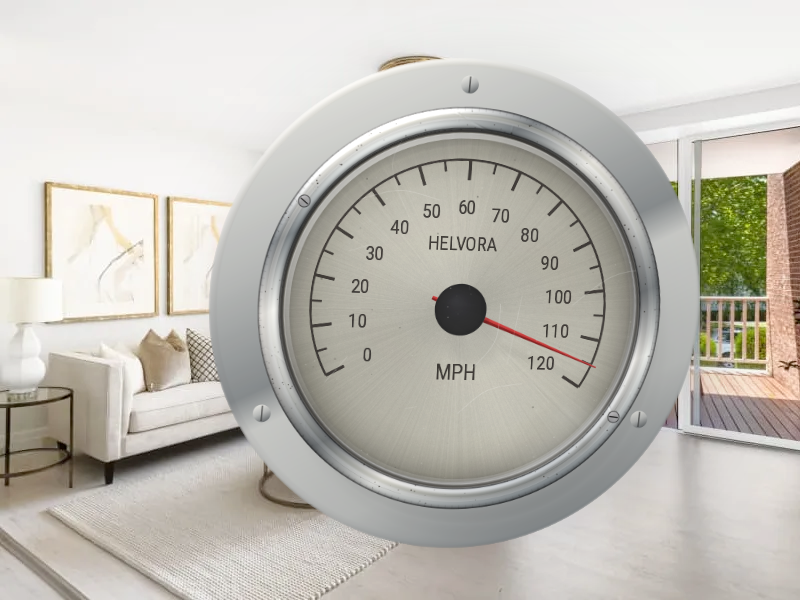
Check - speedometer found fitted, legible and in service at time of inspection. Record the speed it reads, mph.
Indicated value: 115 mph
